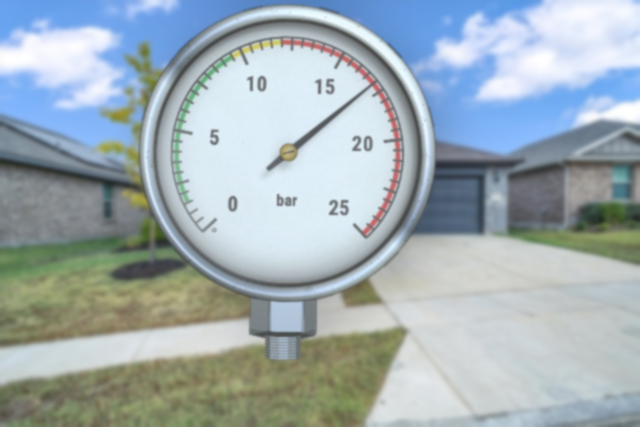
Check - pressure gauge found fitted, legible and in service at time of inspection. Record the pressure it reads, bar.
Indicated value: 17 bar
